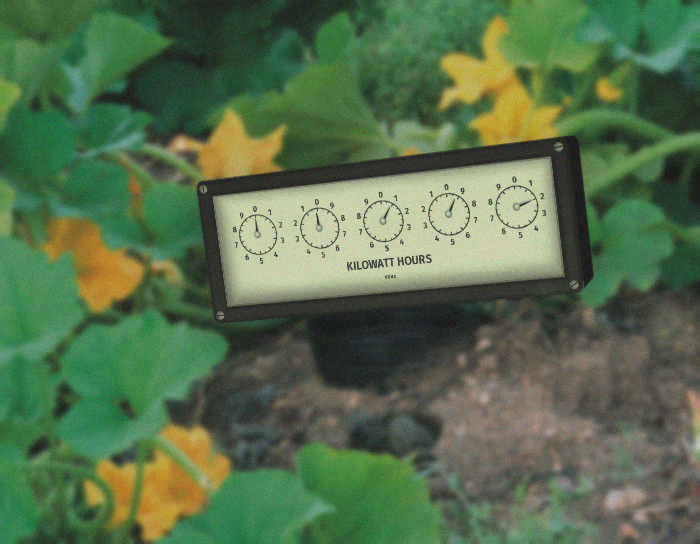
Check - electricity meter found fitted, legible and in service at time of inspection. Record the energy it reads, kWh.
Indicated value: 92 kWh
